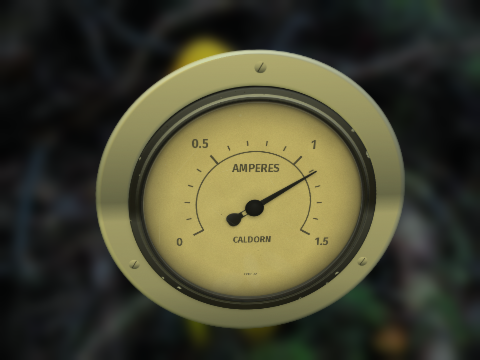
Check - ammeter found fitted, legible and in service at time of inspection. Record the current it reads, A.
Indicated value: 1.1 A
